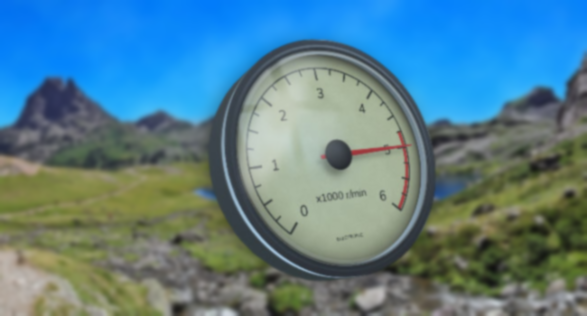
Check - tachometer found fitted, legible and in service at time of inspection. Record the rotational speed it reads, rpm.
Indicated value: 5000 rpm
